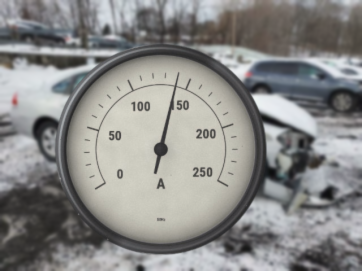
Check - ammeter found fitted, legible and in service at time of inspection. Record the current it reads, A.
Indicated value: 140 A
